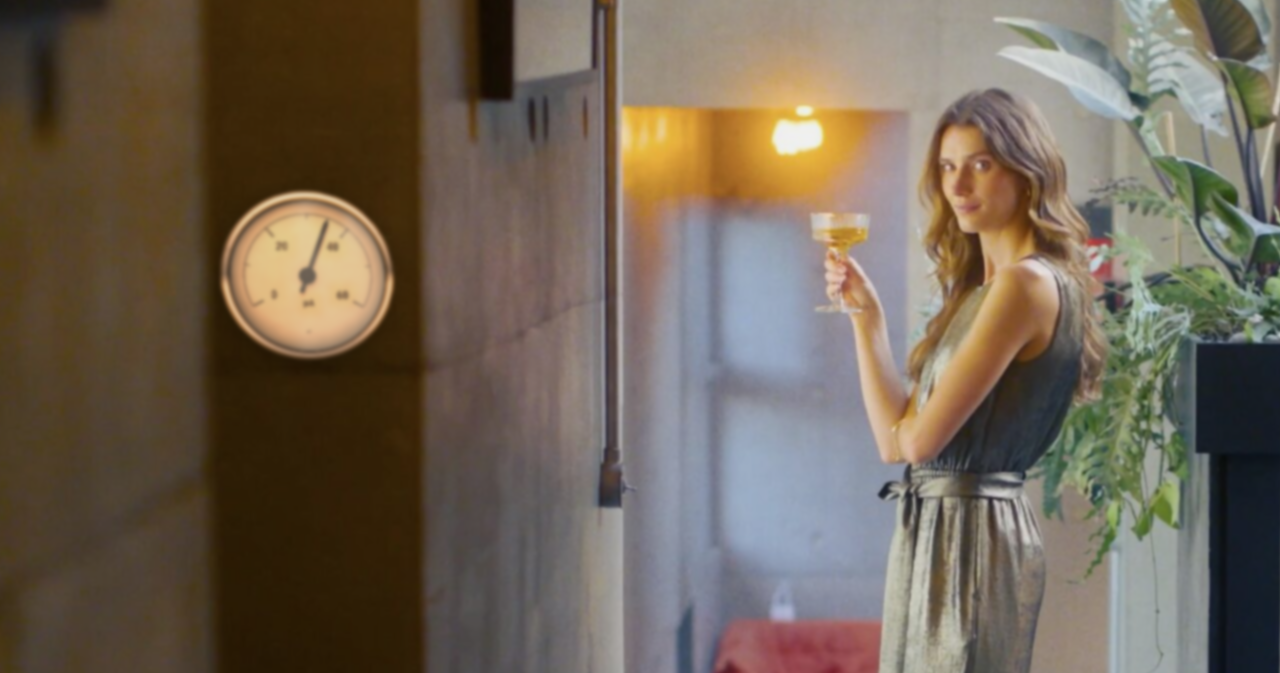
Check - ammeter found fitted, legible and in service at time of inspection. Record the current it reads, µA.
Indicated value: 35 µA
